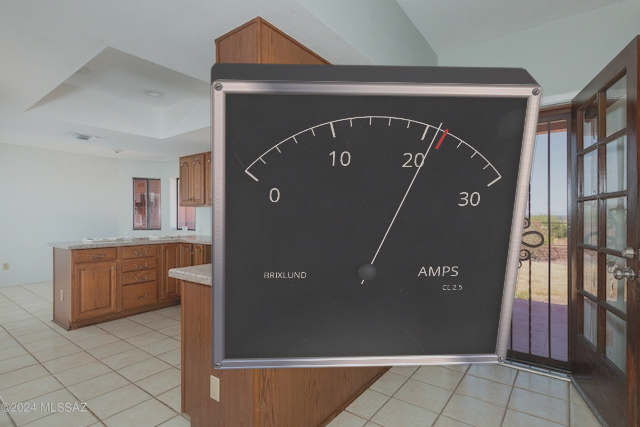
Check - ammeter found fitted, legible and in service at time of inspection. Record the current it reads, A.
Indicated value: 21 A
